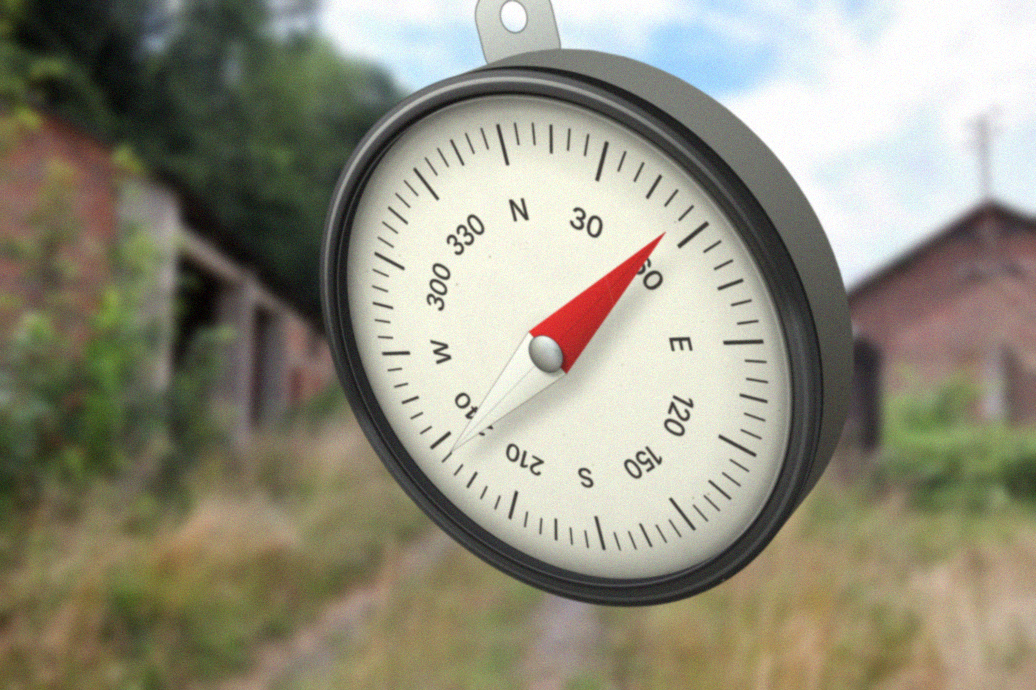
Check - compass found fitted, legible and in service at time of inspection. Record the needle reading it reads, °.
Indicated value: 55 °
